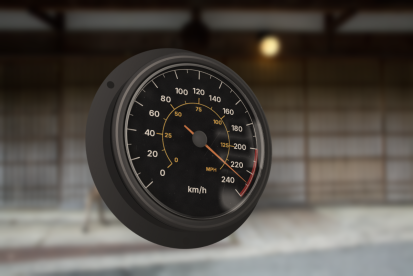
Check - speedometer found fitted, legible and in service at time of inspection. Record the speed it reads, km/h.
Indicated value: 230 km/h
